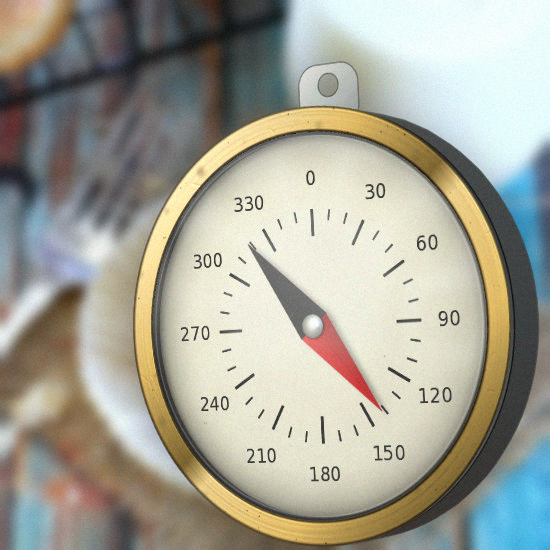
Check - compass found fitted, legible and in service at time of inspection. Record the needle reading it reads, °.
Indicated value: 140 °
